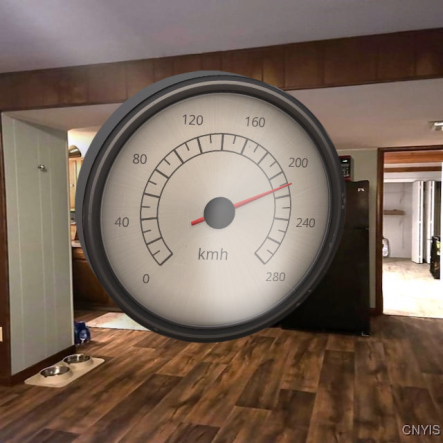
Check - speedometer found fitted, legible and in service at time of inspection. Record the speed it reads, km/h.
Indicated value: 210 km/h
